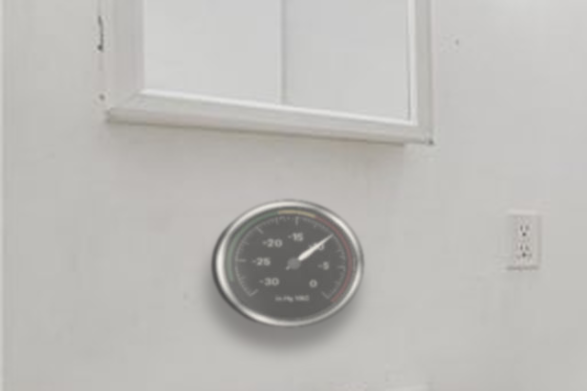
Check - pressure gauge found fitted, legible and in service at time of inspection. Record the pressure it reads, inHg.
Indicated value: -10 inHg
